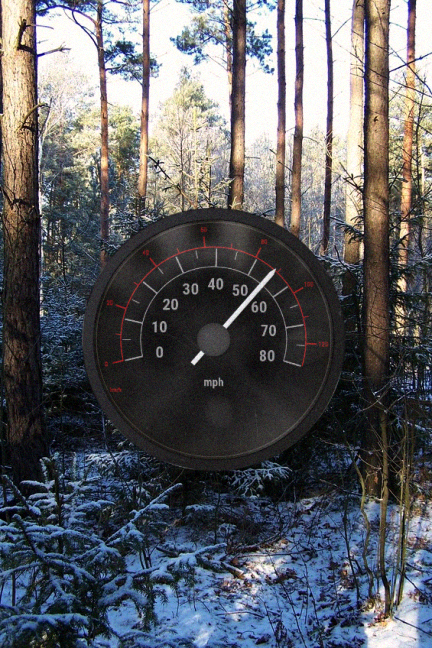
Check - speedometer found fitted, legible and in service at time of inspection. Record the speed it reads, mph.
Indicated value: 55 mph
